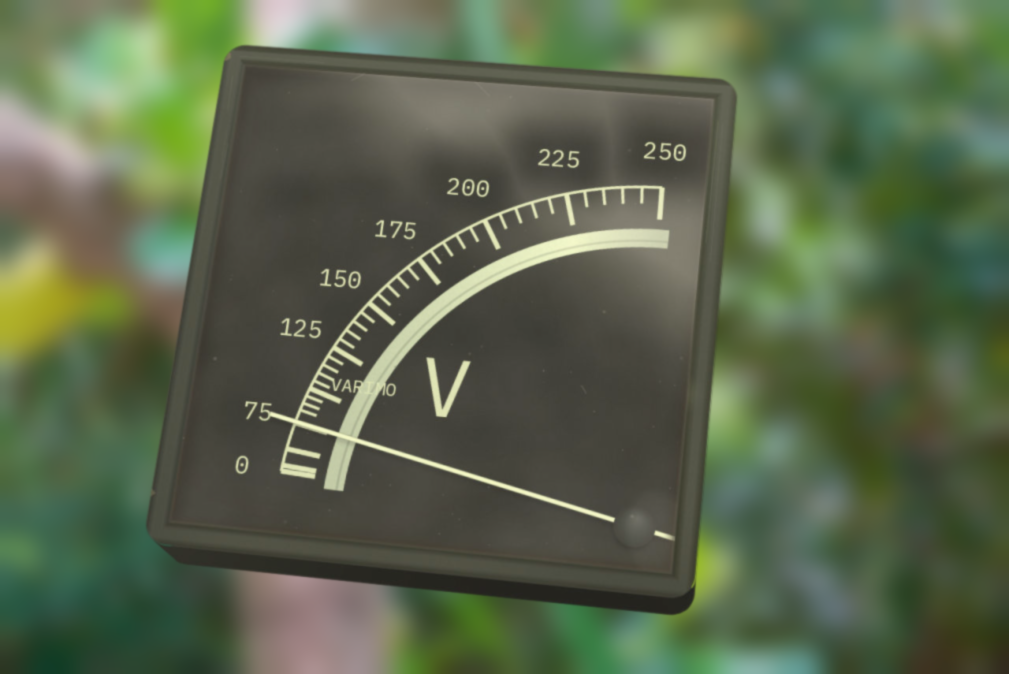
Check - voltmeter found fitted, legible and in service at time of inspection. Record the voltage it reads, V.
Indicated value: 75 V
